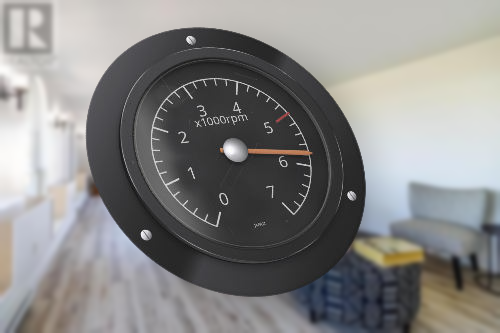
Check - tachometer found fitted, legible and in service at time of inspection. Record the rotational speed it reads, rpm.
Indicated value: 5800 rpm
